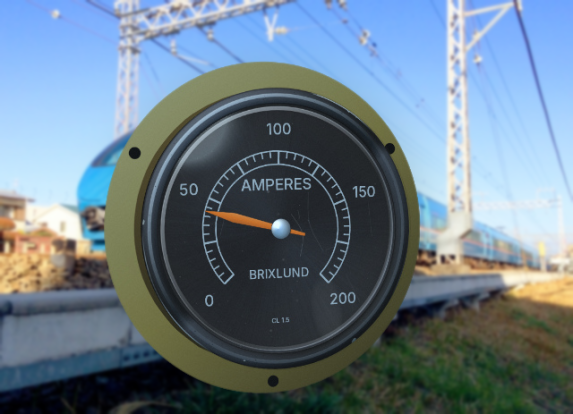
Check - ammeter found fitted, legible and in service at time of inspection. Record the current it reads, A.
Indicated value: 42.5 A
